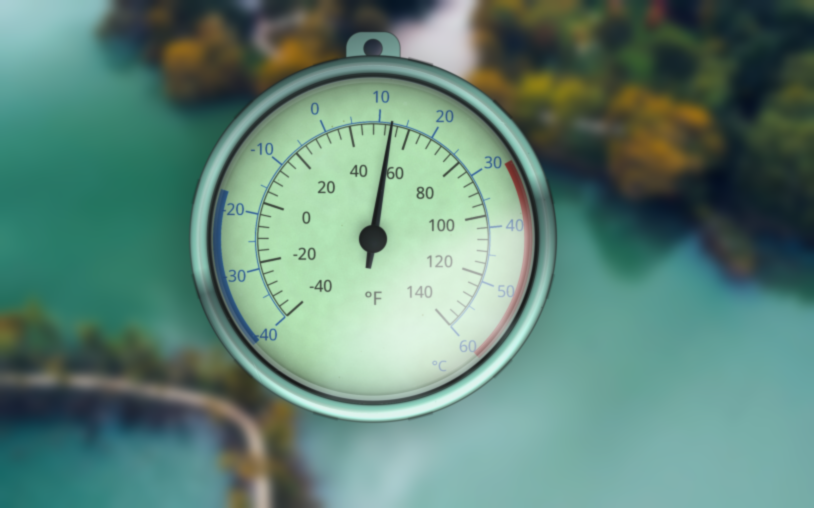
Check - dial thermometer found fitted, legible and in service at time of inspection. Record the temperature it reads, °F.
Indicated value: 54 °F
